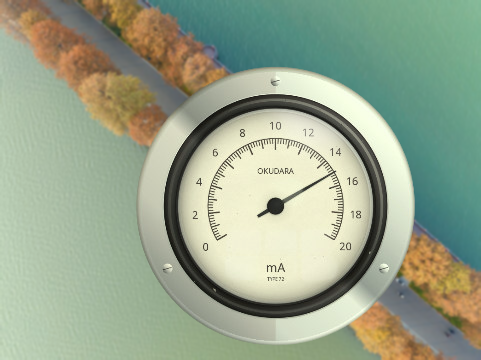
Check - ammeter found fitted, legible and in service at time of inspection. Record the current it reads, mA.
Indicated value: 15 mA
